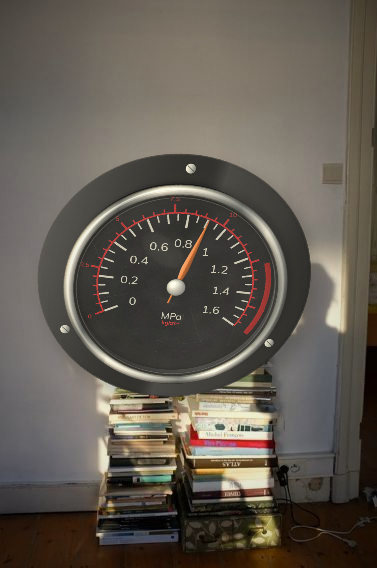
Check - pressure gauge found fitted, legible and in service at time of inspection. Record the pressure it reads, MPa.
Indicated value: 0.9 MPa
